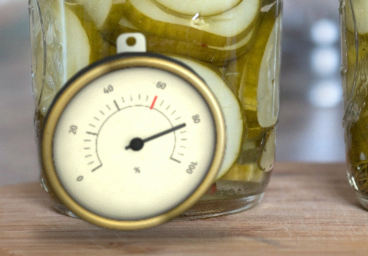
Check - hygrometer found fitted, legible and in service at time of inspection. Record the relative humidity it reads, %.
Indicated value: 80 %
